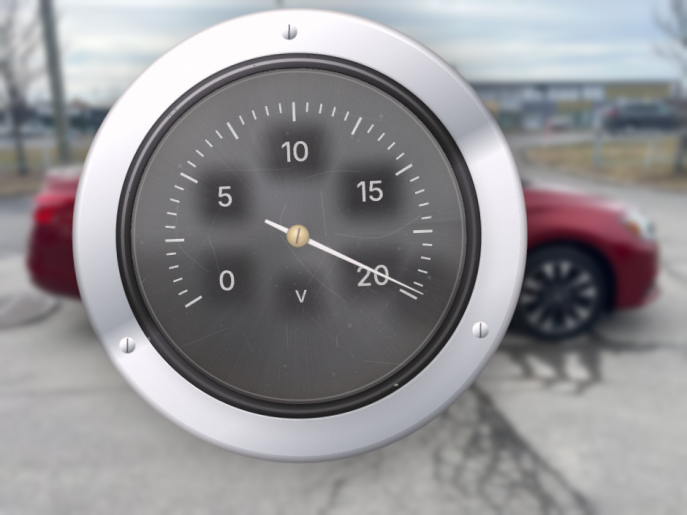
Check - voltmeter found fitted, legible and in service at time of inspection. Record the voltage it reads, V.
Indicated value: 19.75 V
